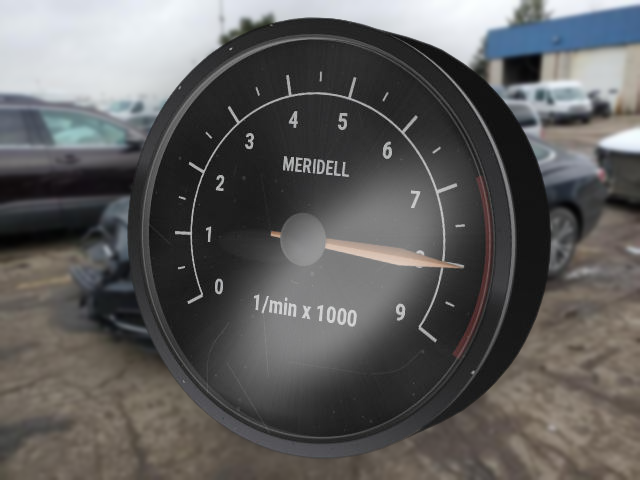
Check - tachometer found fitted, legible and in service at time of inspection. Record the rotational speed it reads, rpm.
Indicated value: 8000 rpm
